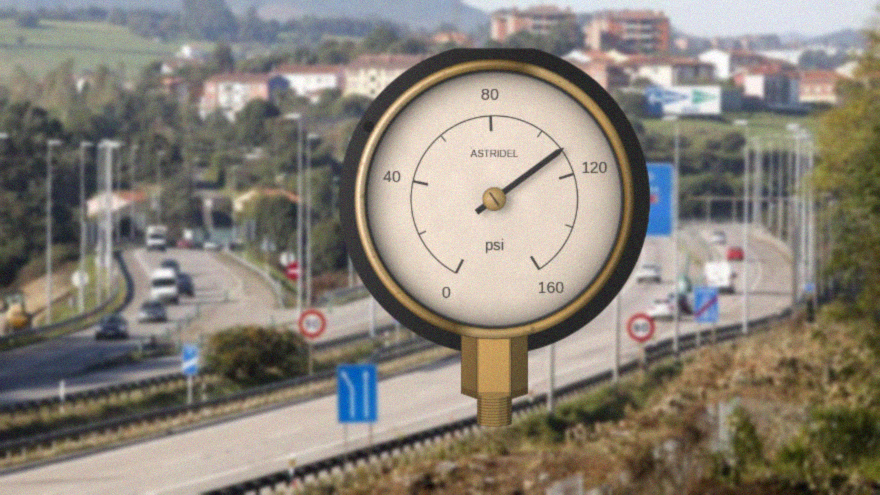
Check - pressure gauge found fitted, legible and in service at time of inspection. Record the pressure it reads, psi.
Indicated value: 110 psi
